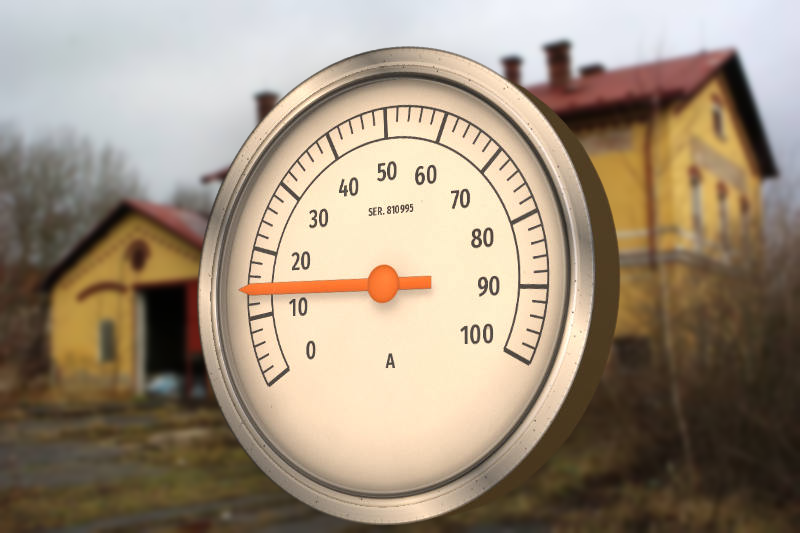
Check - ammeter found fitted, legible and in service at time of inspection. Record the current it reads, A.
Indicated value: 14 A
